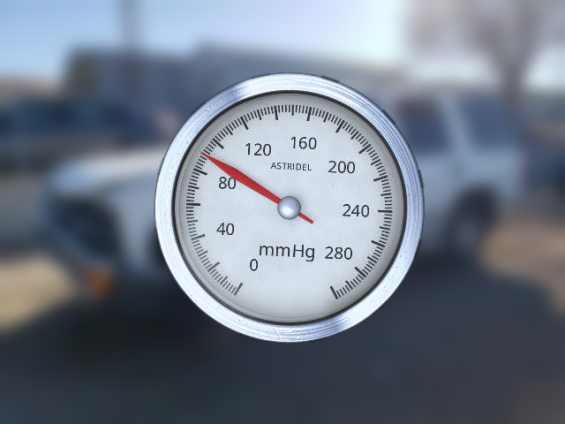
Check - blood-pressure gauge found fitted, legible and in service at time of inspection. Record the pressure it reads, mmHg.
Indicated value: 90 mmHg
